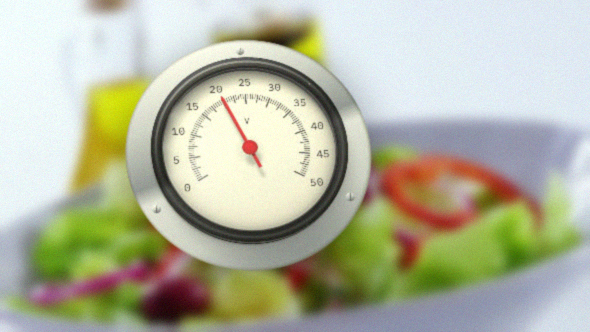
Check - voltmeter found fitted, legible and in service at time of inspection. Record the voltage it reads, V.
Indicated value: 20 V
